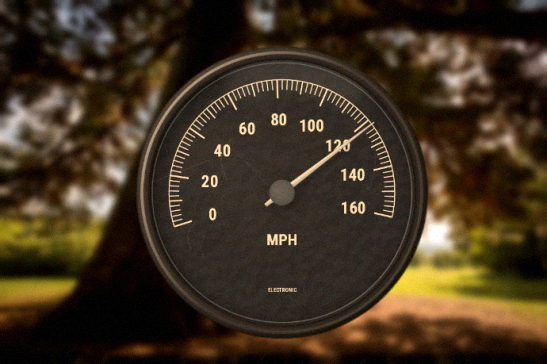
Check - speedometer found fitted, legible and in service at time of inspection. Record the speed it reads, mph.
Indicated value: 122 mph
